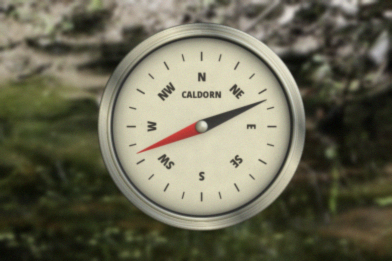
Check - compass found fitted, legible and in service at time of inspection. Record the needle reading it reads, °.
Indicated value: 247.5 °
